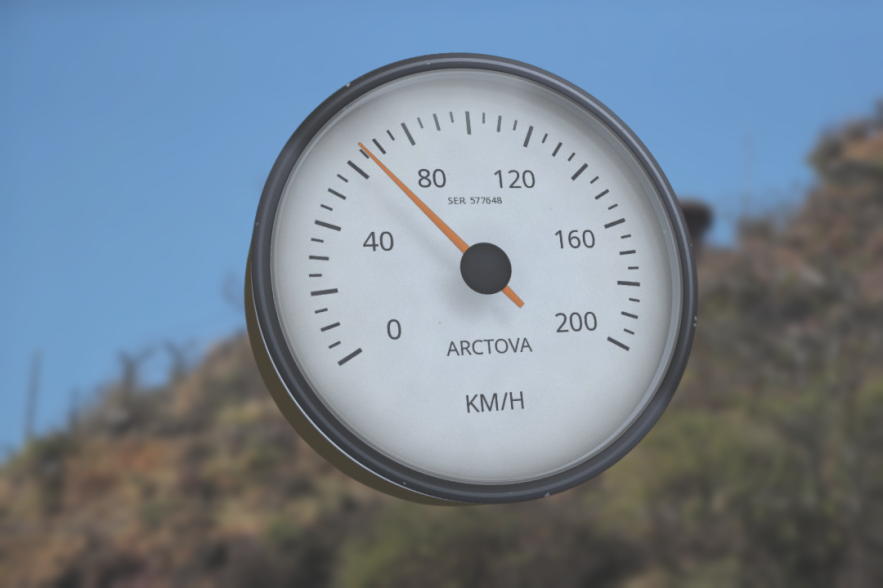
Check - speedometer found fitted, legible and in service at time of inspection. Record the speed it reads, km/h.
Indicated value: 65 km/h
